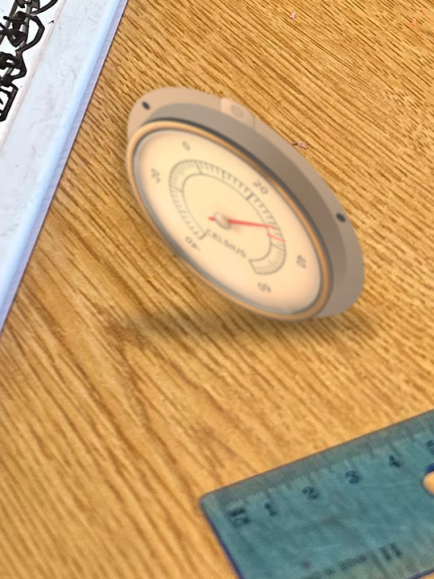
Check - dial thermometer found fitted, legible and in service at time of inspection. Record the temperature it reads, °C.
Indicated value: 30 °C
